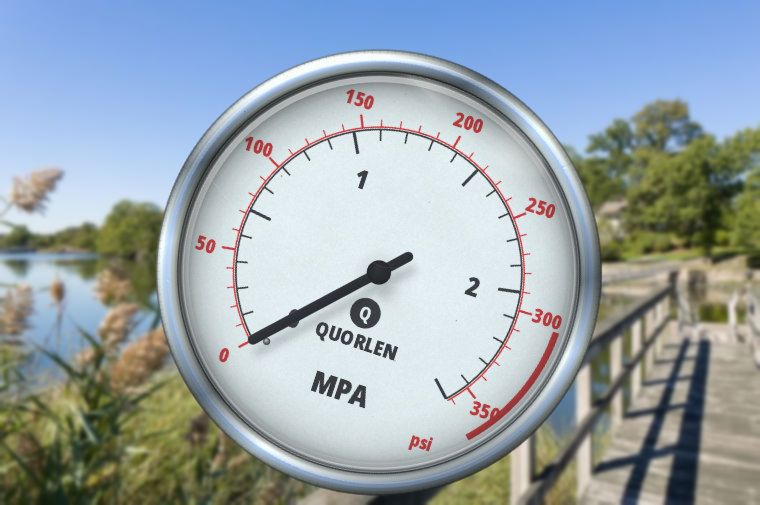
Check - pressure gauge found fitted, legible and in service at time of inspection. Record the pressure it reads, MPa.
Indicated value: 0 MPa
